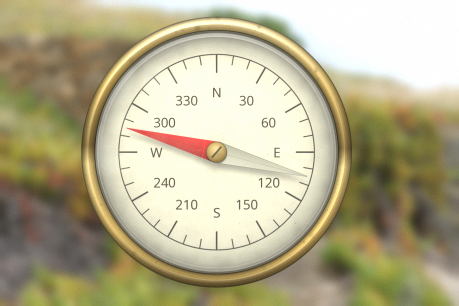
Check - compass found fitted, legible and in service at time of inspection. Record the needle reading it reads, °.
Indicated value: 285 °
